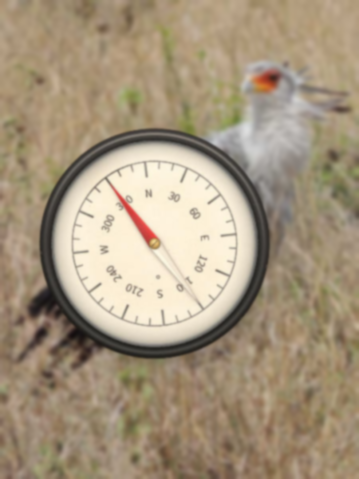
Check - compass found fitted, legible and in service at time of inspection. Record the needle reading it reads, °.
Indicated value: 330 °
